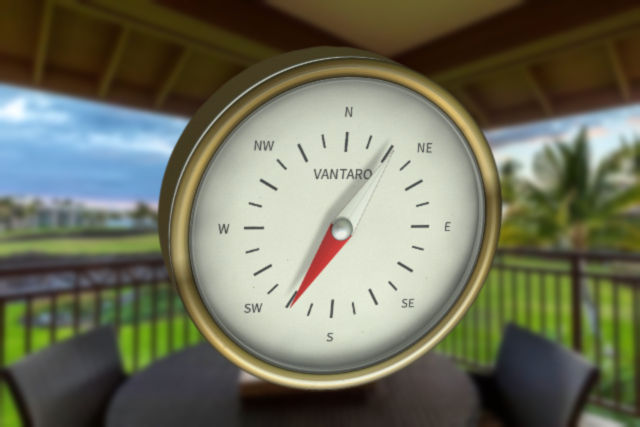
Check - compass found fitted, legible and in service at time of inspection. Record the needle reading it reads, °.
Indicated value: 210 °
